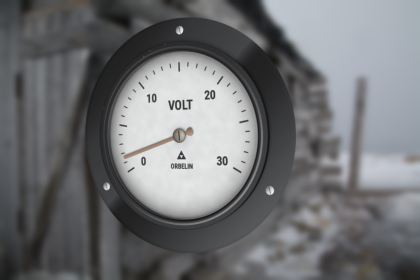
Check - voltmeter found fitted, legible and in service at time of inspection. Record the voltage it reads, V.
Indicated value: 1.5 V
